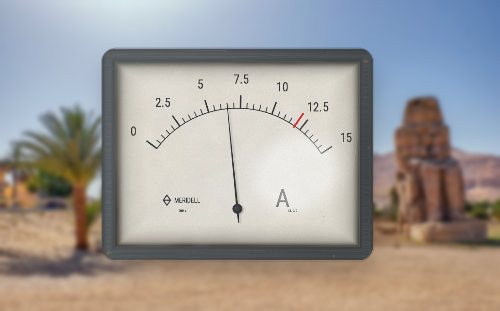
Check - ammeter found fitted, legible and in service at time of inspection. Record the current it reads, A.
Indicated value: 6.5 A
